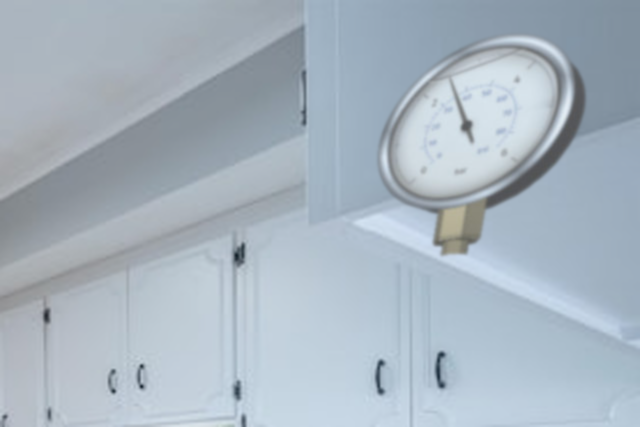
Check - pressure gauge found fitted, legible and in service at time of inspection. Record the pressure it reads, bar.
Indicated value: 2.5 bar
